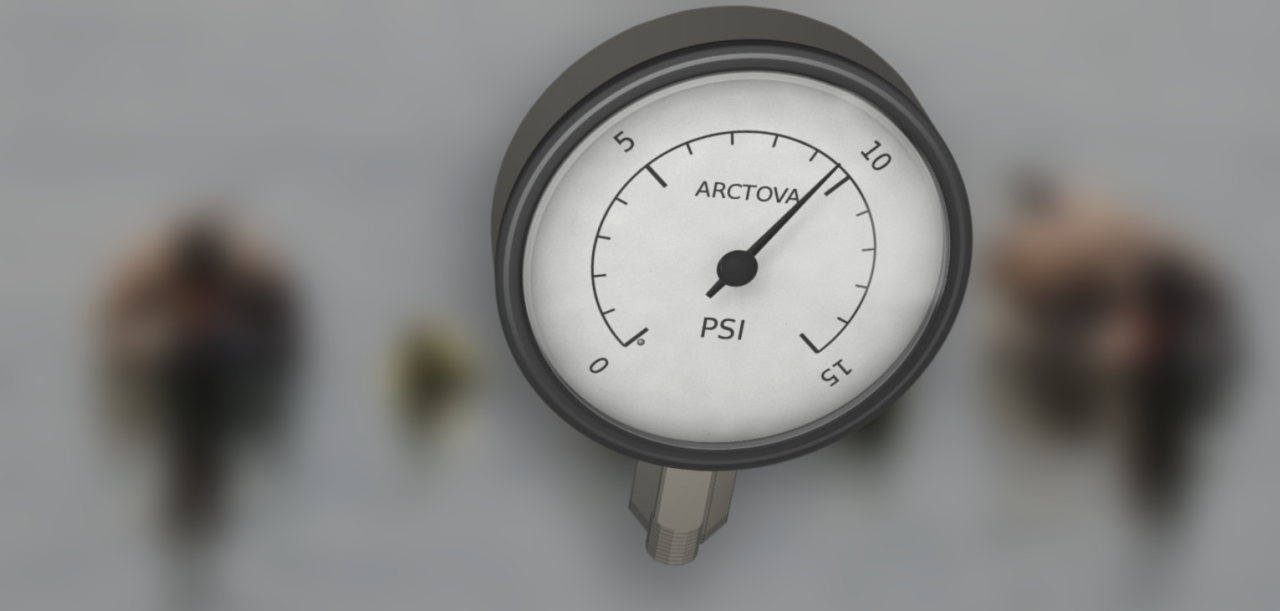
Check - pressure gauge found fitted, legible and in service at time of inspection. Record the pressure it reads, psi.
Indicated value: 9.5 psi
